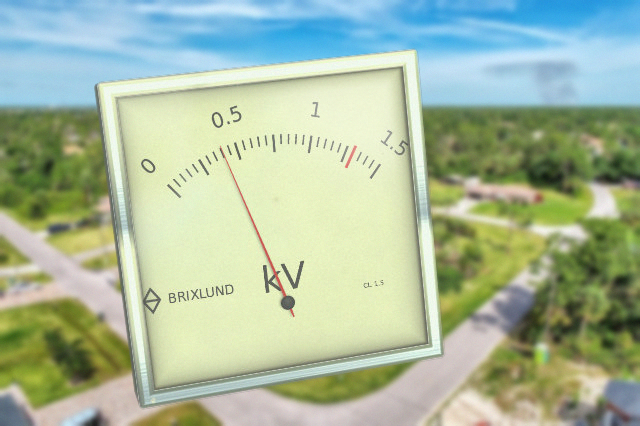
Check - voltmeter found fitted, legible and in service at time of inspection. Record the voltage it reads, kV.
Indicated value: 0.4 kV
